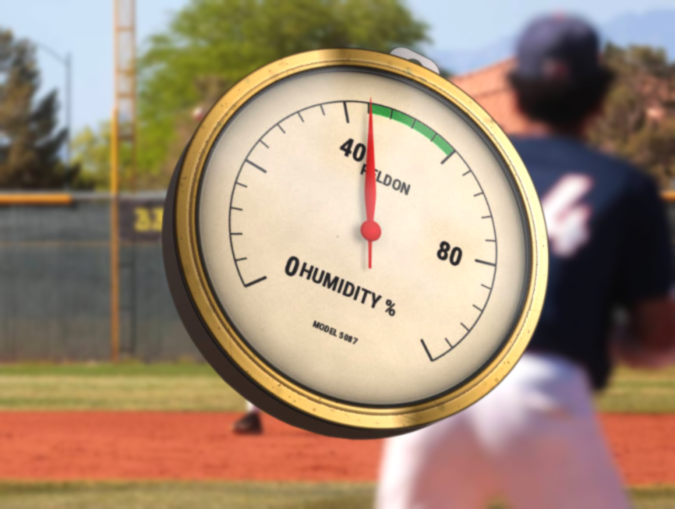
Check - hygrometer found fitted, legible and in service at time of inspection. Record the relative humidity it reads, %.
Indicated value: 44 %
